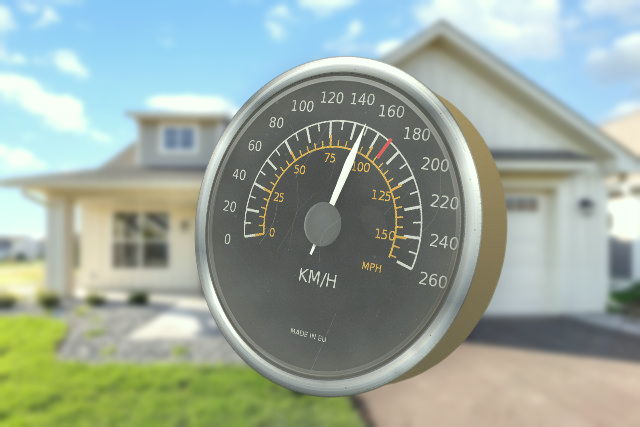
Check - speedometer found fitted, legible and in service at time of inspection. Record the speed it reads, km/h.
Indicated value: 150 km/h
